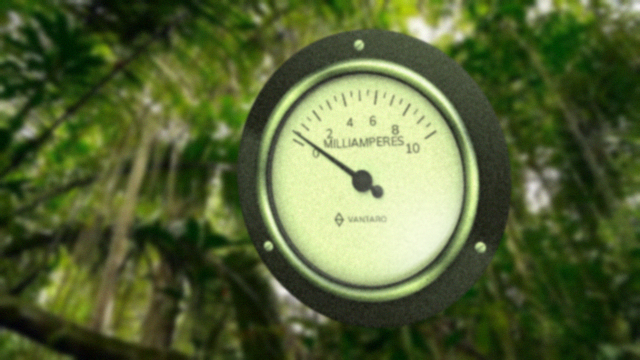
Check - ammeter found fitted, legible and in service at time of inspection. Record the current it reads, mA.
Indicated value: 0.5 mA
